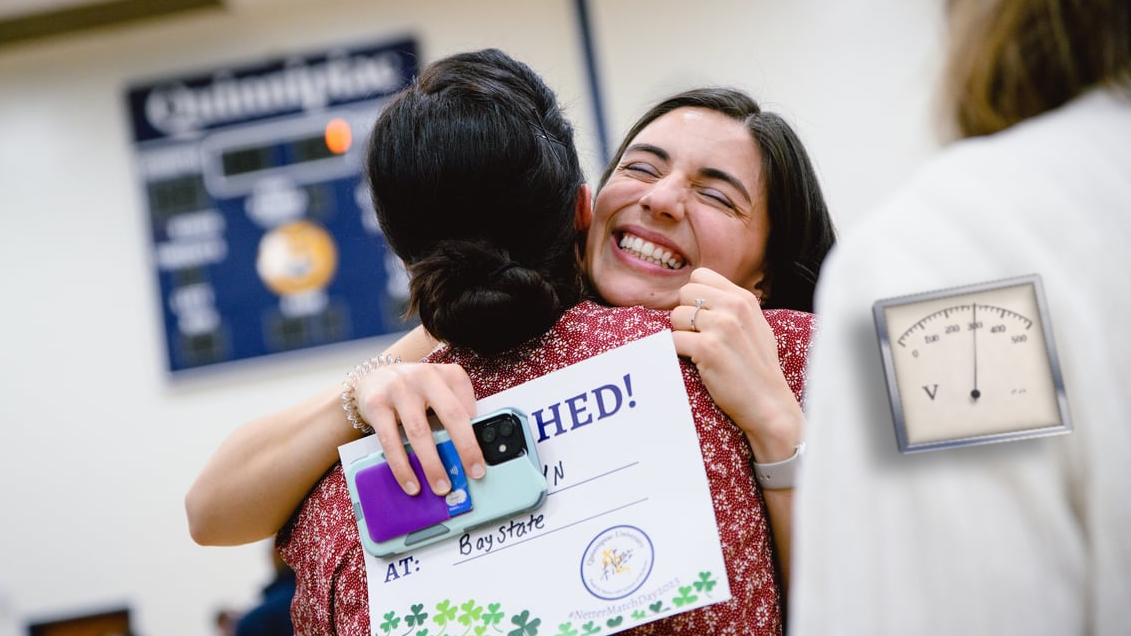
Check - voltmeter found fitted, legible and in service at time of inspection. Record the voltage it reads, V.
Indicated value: 300 V
